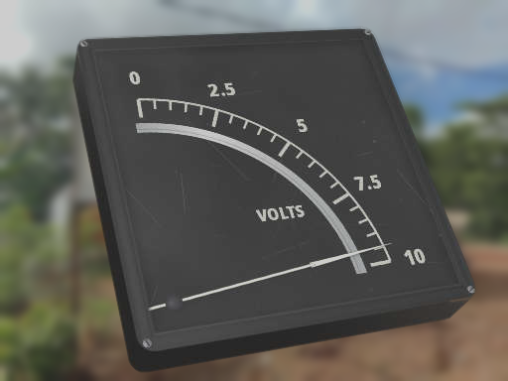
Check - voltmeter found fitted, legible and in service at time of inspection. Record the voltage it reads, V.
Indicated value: 9.5 V
